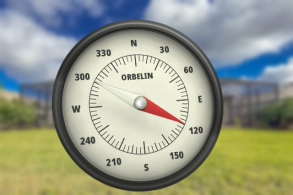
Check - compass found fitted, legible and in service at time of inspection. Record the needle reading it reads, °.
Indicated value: 120 °
